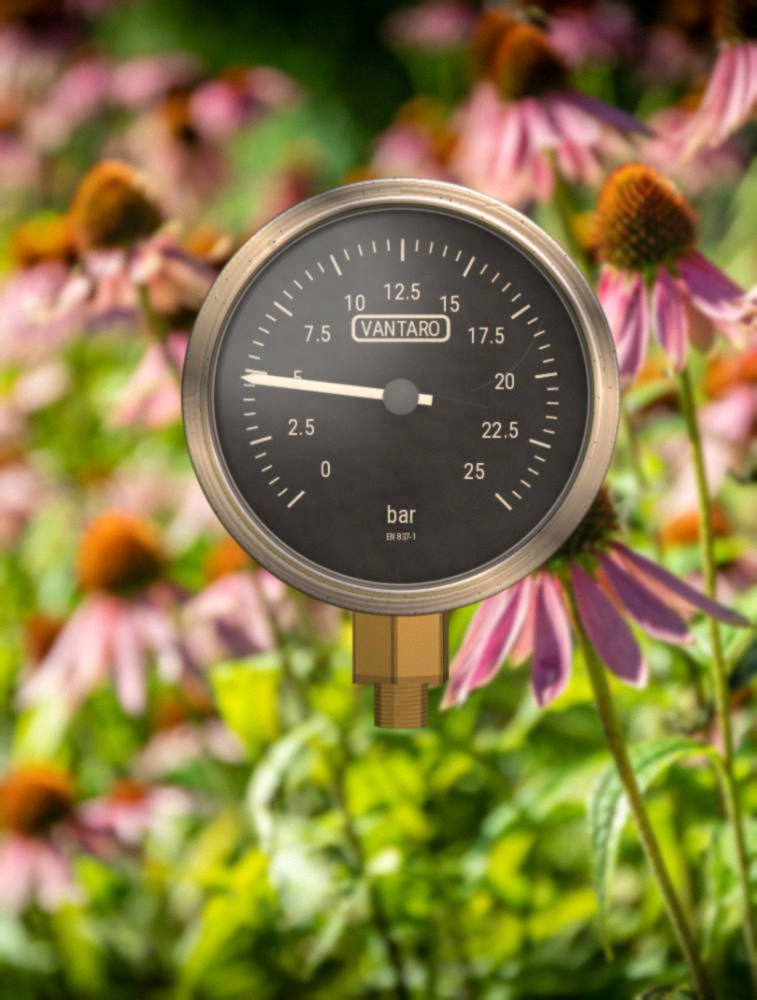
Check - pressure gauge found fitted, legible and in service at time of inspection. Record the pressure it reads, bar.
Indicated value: 4.75 bar
